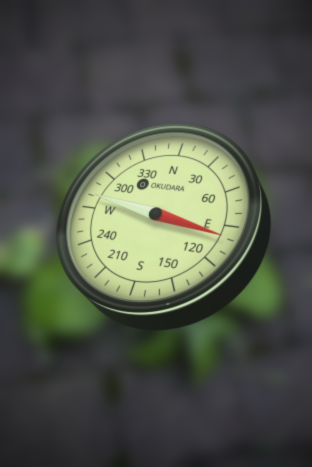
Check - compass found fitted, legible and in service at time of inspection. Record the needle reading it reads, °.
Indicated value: 100 °
